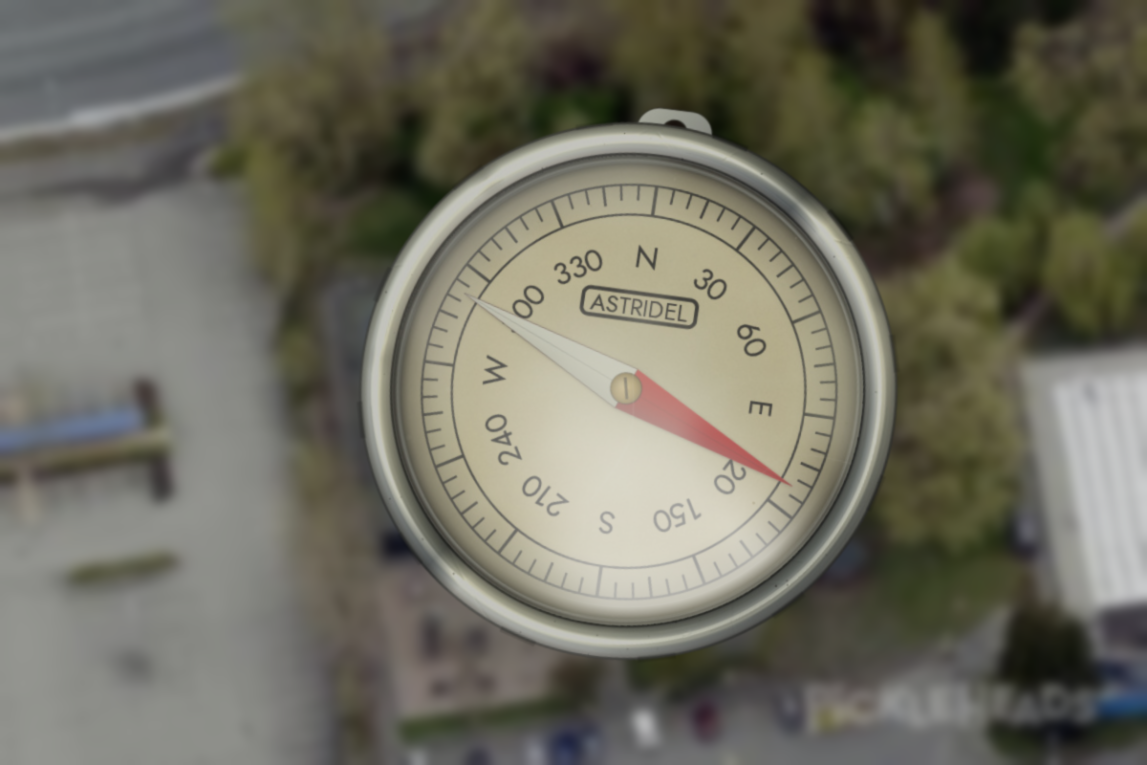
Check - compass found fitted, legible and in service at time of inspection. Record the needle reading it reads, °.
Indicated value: 112.5 °
